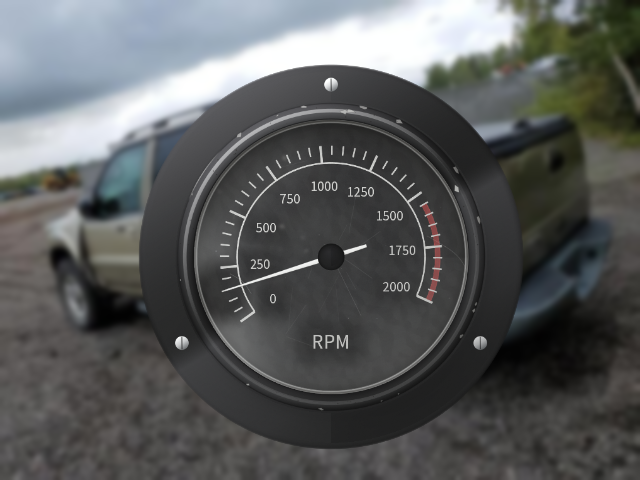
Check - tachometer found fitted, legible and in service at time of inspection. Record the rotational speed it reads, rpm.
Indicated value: 150 rpm
